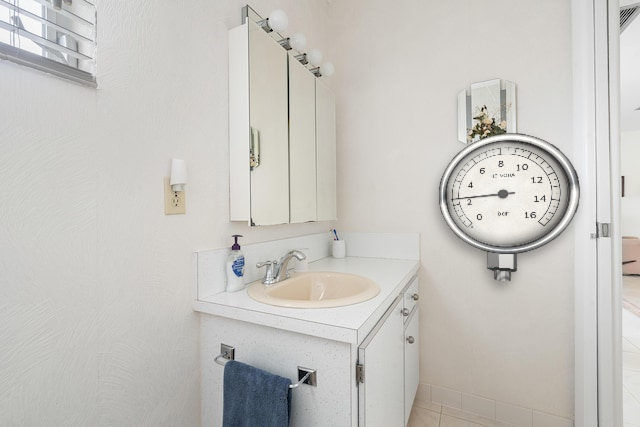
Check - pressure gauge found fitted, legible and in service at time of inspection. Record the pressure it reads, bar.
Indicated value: 2.5 bar
